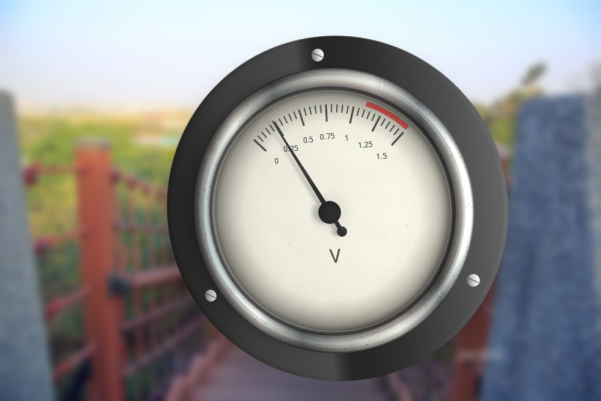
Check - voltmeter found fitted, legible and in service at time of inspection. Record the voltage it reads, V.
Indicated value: 0.25 V
